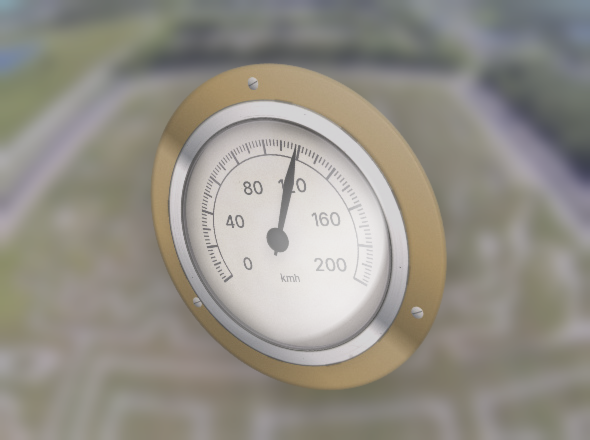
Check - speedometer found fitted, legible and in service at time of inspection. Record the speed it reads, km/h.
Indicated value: 120 km/h
